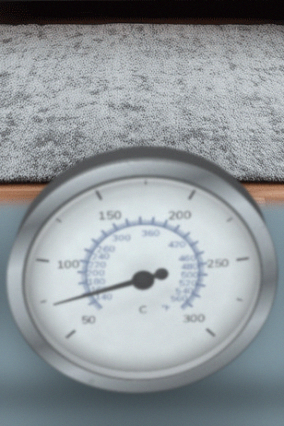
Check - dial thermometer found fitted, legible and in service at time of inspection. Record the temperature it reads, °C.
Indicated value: 75 °C
